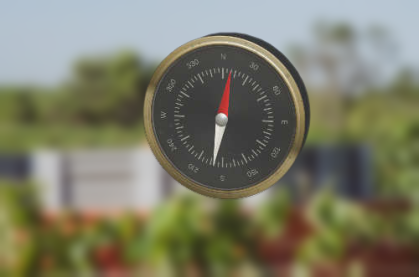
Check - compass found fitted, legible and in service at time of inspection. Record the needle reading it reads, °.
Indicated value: 10 °
